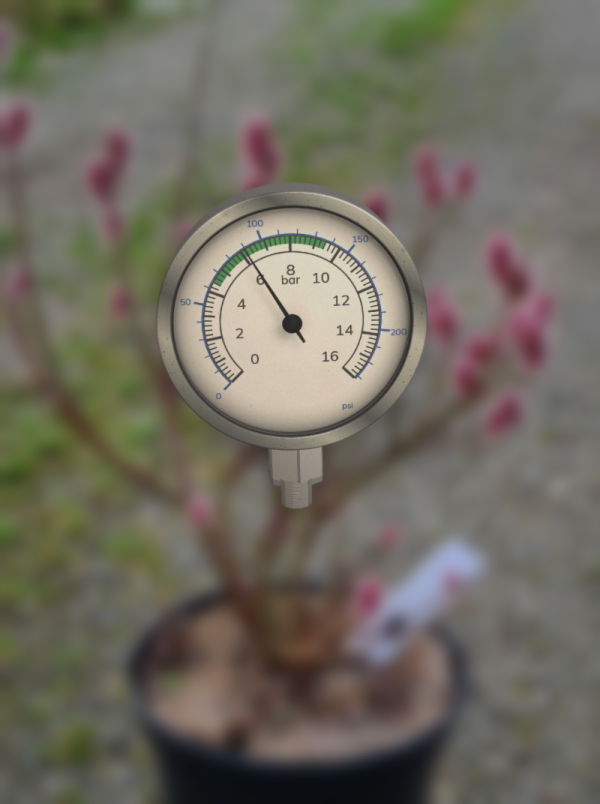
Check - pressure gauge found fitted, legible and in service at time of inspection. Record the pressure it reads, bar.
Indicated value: 6.2 bar
